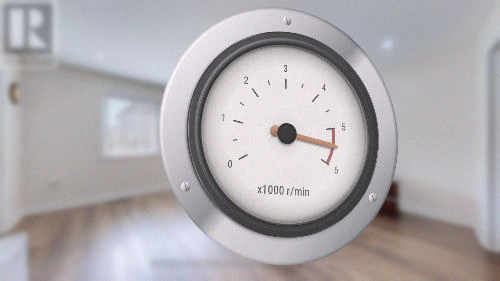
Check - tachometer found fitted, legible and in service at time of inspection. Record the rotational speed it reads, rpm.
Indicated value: 5500 rpm
